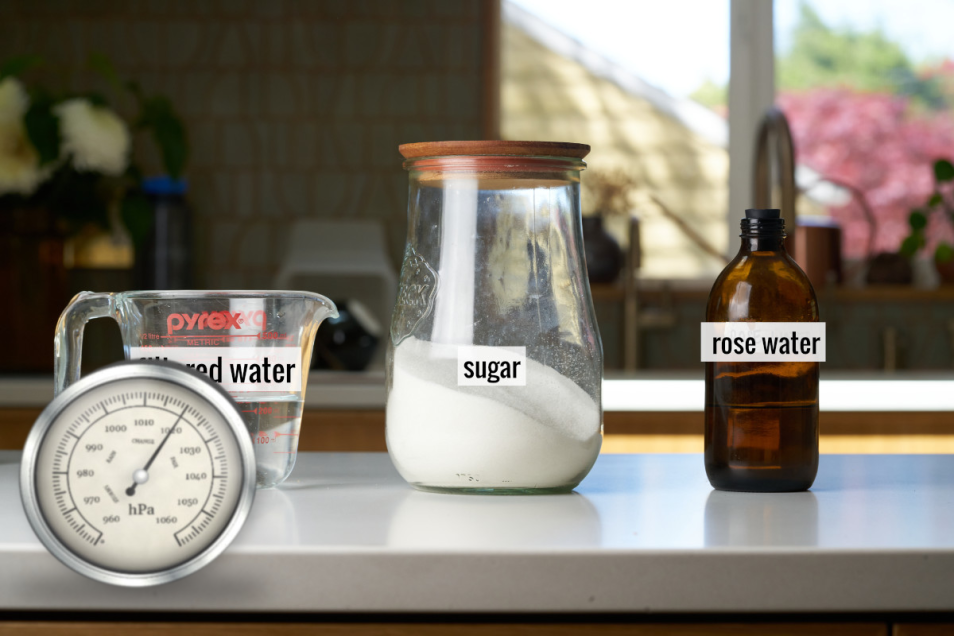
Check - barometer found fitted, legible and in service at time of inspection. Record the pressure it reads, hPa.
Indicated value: 1020 hPa
